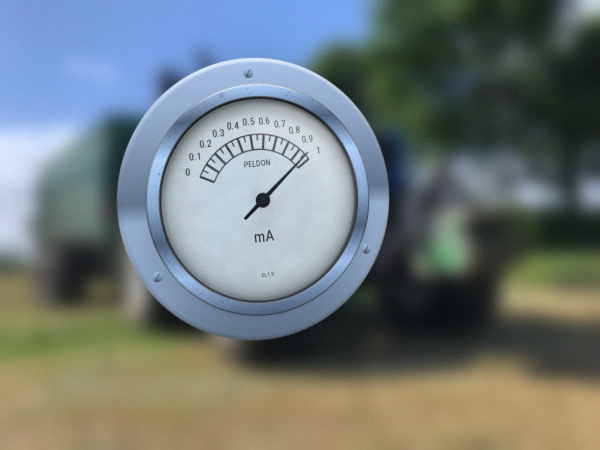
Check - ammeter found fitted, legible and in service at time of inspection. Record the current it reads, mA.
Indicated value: 0.95 mA
